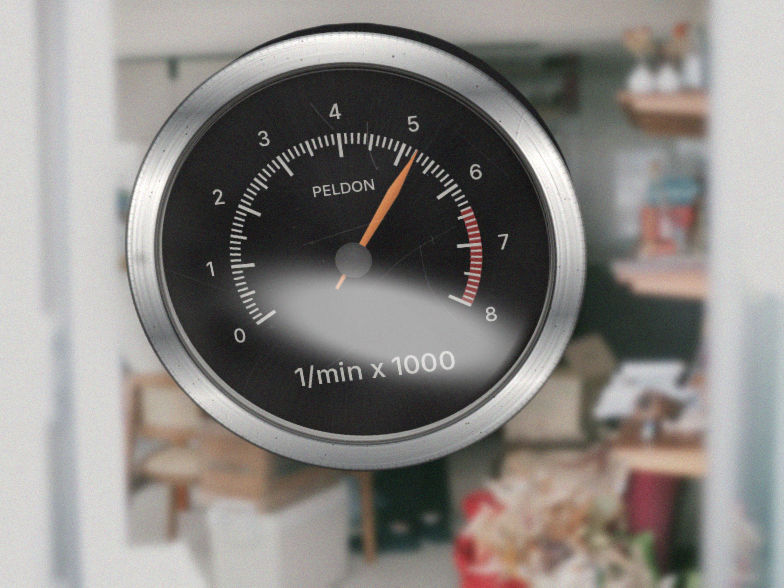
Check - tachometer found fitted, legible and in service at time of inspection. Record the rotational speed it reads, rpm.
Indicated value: 5200 rpm
